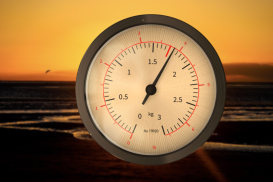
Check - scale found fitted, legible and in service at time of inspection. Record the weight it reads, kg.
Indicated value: 1.75 kg
